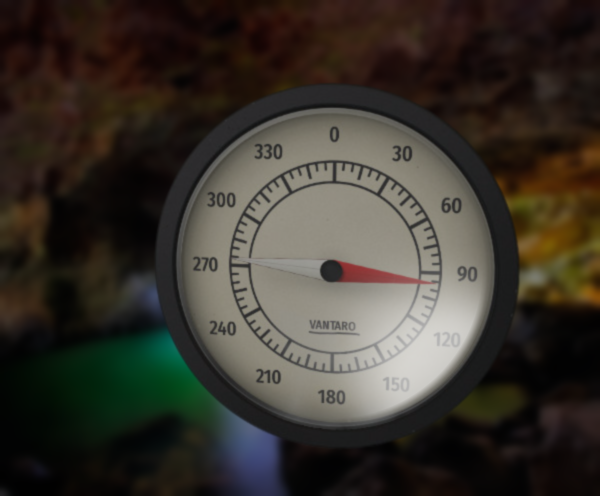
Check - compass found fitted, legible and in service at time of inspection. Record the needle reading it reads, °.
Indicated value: 95 °
